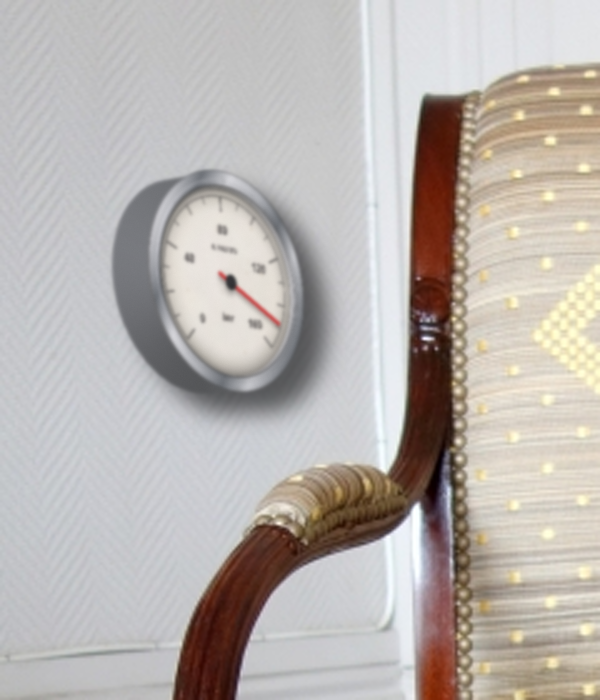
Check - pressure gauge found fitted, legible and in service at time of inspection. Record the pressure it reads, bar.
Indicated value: 150 bar
